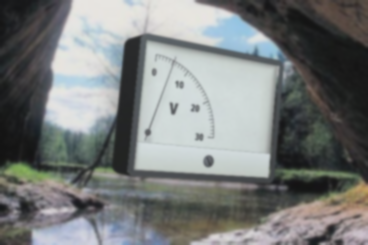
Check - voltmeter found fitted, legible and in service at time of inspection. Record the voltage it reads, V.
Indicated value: 5 V
